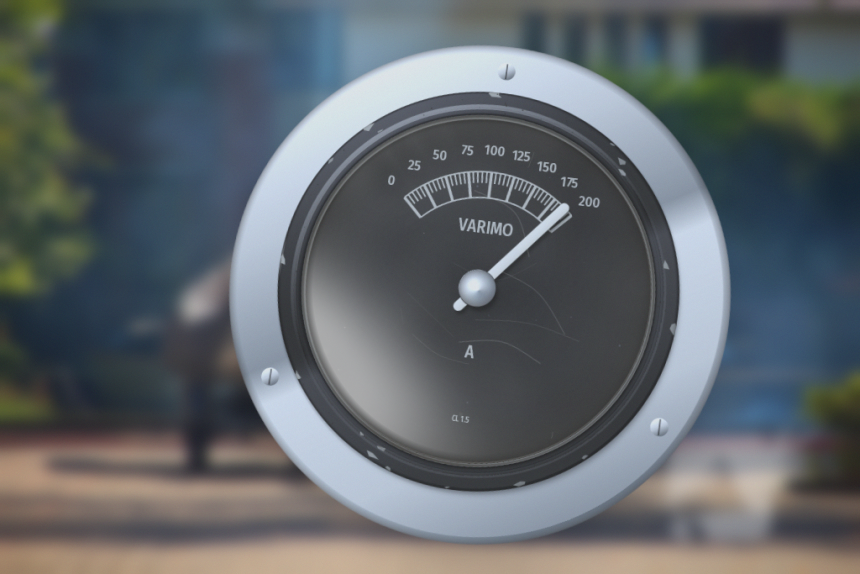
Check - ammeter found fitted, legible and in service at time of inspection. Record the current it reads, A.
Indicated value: 190 A
